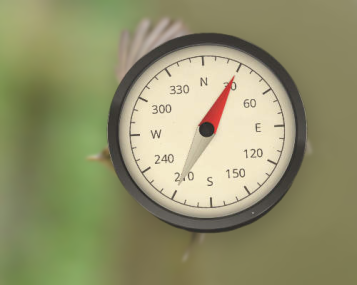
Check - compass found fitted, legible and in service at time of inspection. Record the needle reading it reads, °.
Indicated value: 30 °
